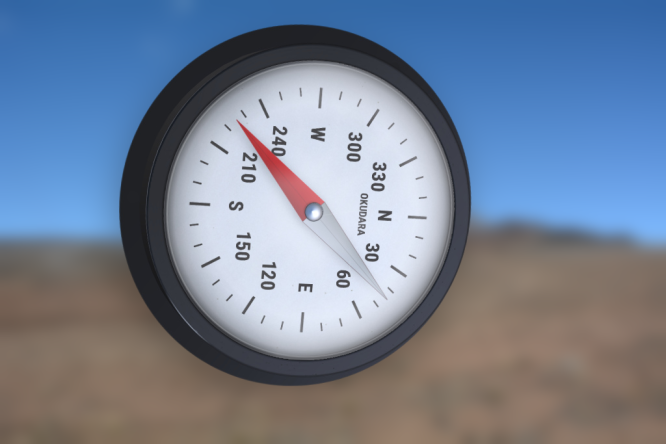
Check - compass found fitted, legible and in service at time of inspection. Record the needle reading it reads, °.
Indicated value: 225 °
